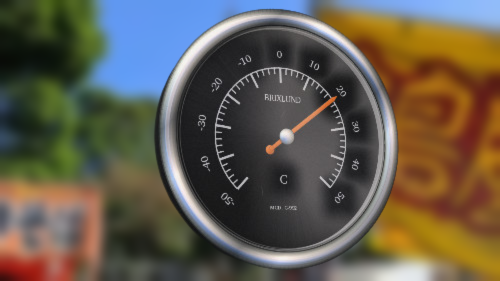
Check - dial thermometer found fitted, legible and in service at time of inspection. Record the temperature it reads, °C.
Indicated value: 20 °C
